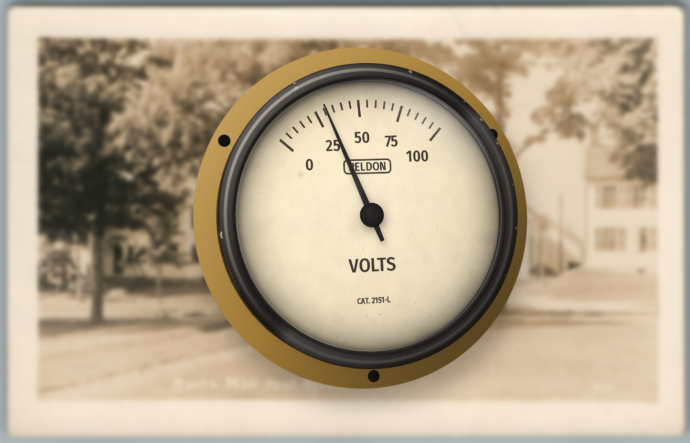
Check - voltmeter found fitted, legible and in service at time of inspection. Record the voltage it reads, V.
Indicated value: 30 V
